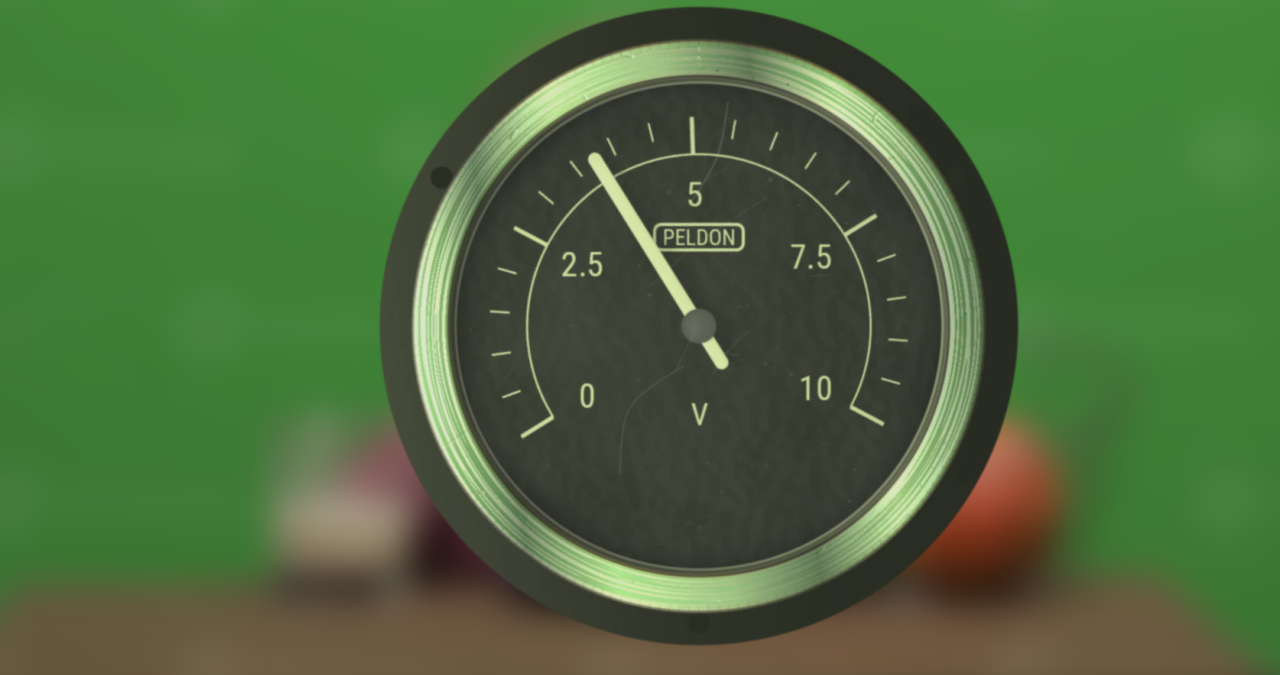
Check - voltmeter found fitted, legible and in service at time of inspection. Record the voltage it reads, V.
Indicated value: 3.75 V
